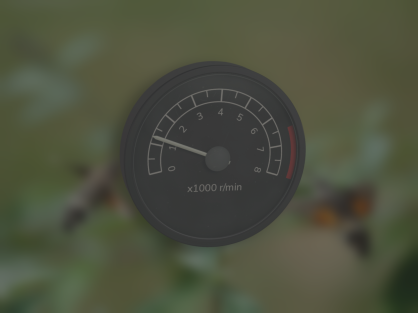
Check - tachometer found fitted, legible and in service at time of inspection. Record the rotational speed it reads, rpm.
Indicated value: 1250 rpm
